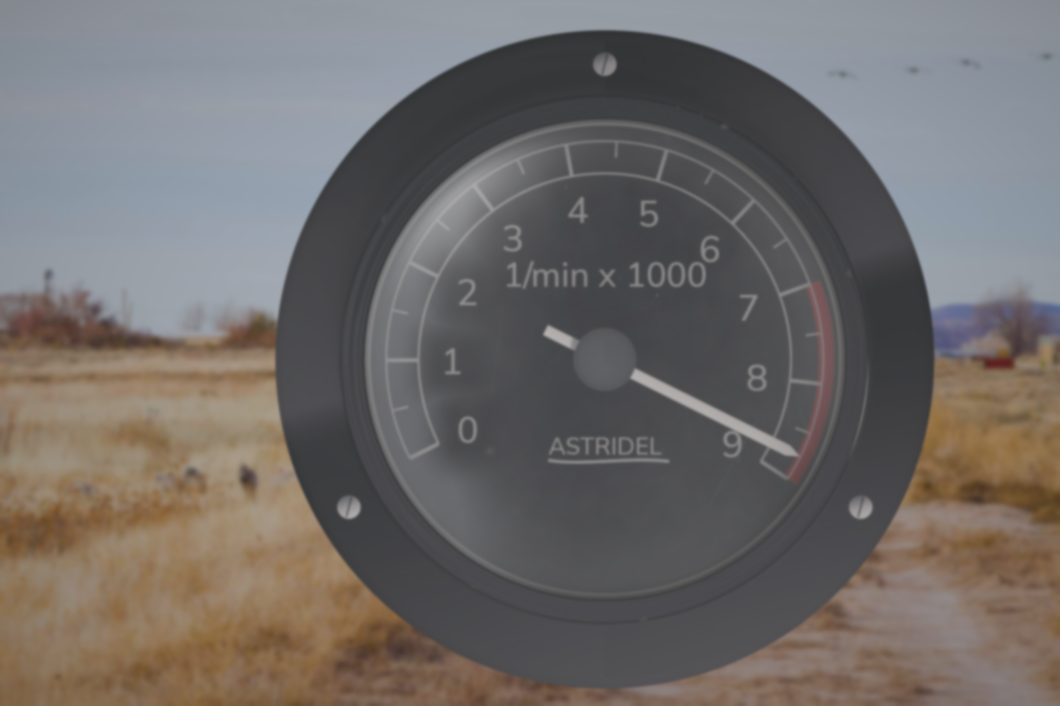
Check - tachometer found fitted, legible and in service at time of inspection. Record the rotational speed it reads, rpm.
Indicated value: 8750 rpm
